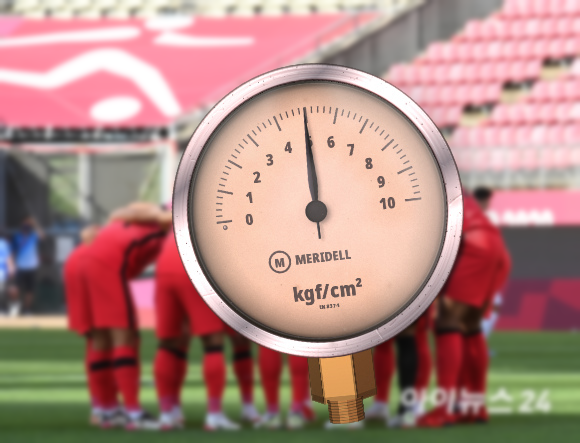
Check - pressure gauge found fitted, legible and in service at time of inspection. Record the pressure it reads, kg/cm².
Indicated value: 5 kg/cm²
